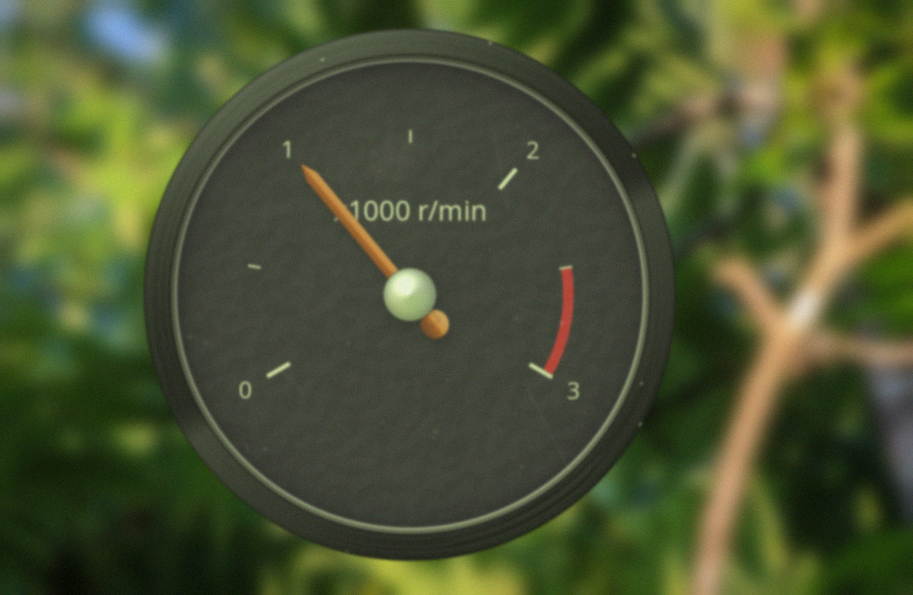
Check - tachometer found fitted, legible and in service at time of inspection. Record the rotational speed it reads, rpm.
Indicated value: 1000 rpm
